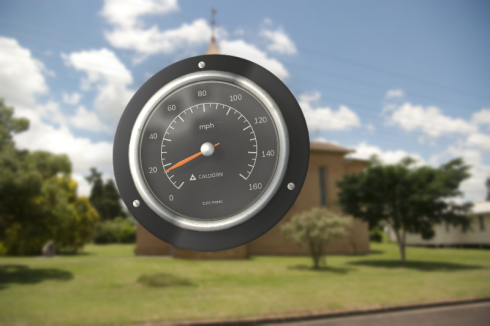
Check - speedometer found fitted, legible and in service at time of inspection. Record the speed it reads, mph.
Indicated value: 15 mph
